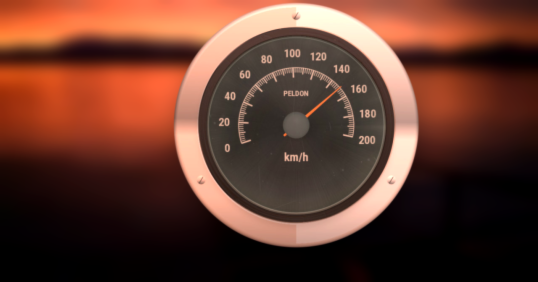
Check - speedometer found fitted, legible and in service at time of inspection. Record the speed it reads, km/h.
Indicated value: 150 km/h
